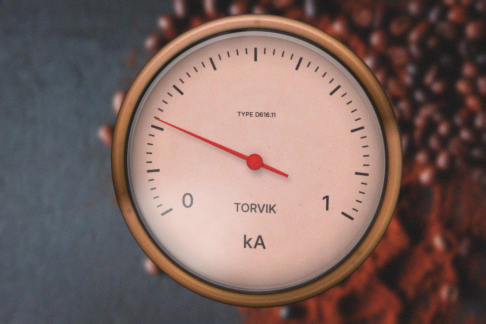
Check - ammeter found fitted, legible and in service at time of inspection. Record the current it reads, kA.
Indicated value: 0.22 kA
